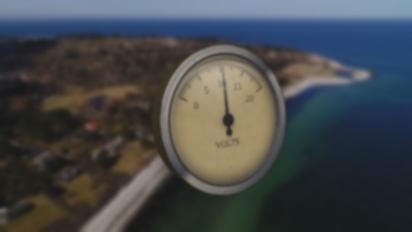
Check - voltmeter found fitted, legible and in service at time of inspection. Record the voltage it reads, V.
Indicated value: 10 V
